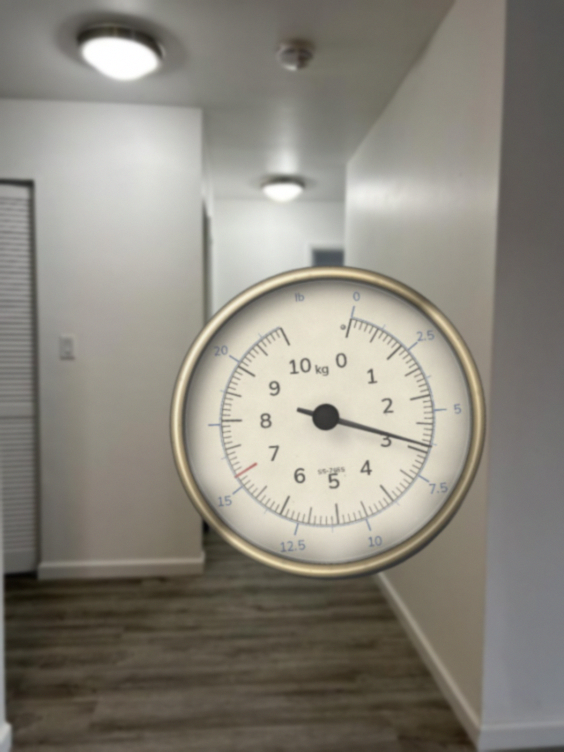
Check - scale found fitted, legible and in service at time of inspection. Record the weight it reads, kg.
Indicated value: 2.9 kg
